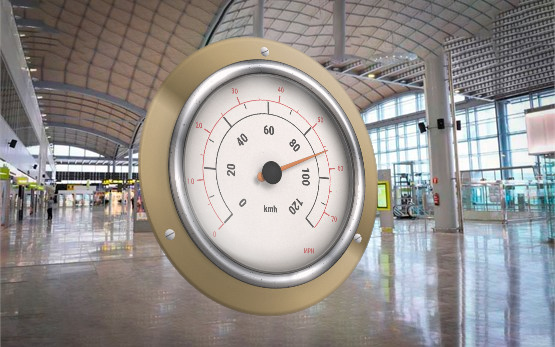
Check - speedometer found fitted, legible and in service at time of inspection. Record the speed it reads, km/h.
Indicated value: 90 km/h
